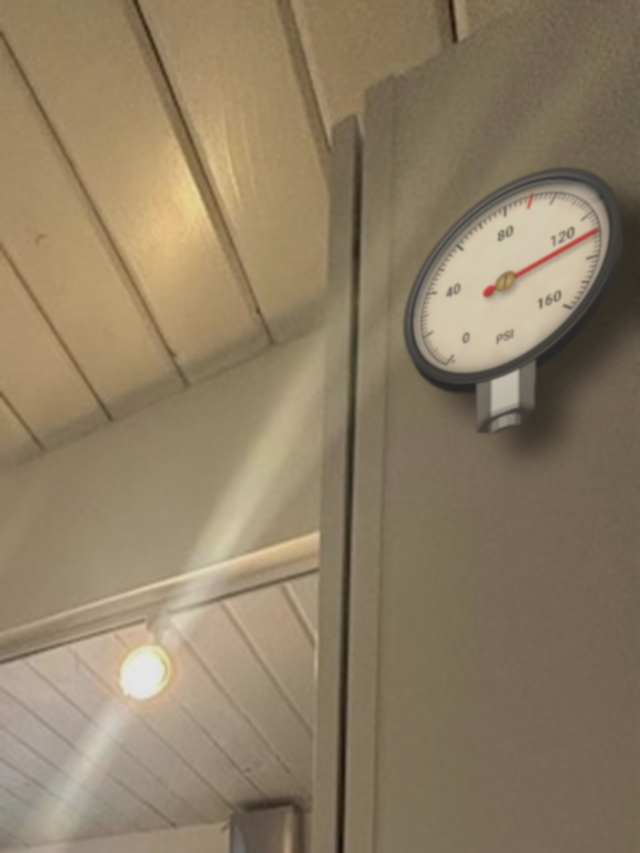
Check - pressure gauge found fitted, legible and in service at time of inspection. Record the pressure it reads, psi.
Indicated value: 130 psi
